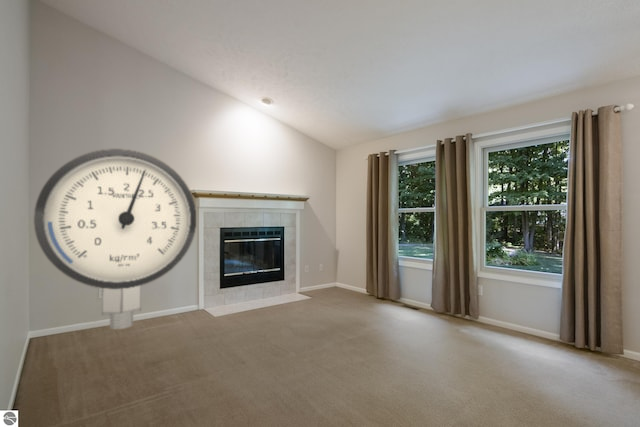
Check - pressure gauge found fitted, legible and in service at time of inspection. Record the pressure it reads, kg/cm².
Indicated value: 2.25 kg/cm²
